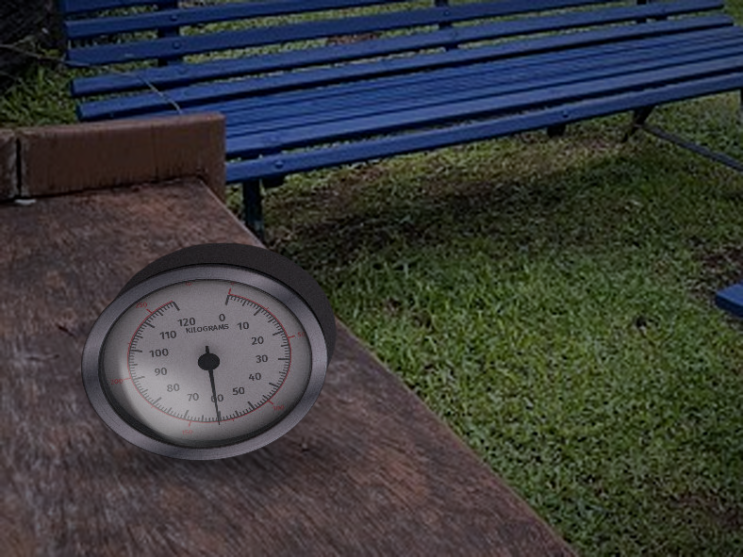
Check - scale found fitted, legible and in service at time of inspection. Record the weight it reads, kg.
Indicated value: 60 kg
